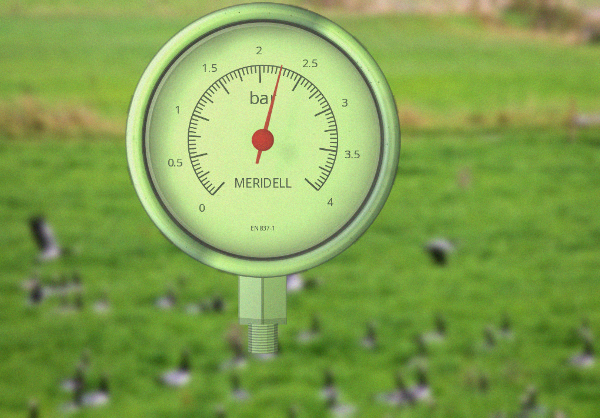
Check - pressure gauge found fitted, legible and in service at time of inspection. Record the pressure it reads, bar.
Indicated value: 2.25 bar
